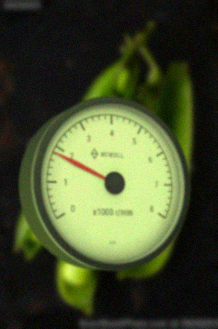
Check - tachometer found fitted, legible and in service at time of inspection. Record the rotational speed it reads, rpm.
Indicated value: 1800 rpm
